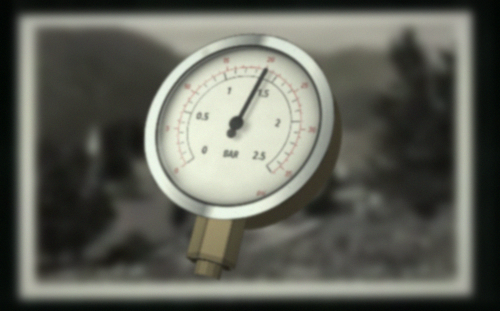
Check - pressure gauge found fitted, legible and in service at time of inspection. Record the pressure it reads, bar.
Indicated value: 1.4 bar
